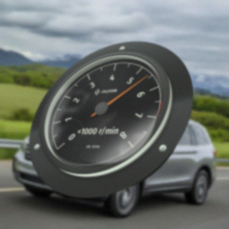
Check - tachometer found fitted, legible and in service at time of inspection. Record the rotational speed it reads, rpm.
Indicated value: 5500 rpm
